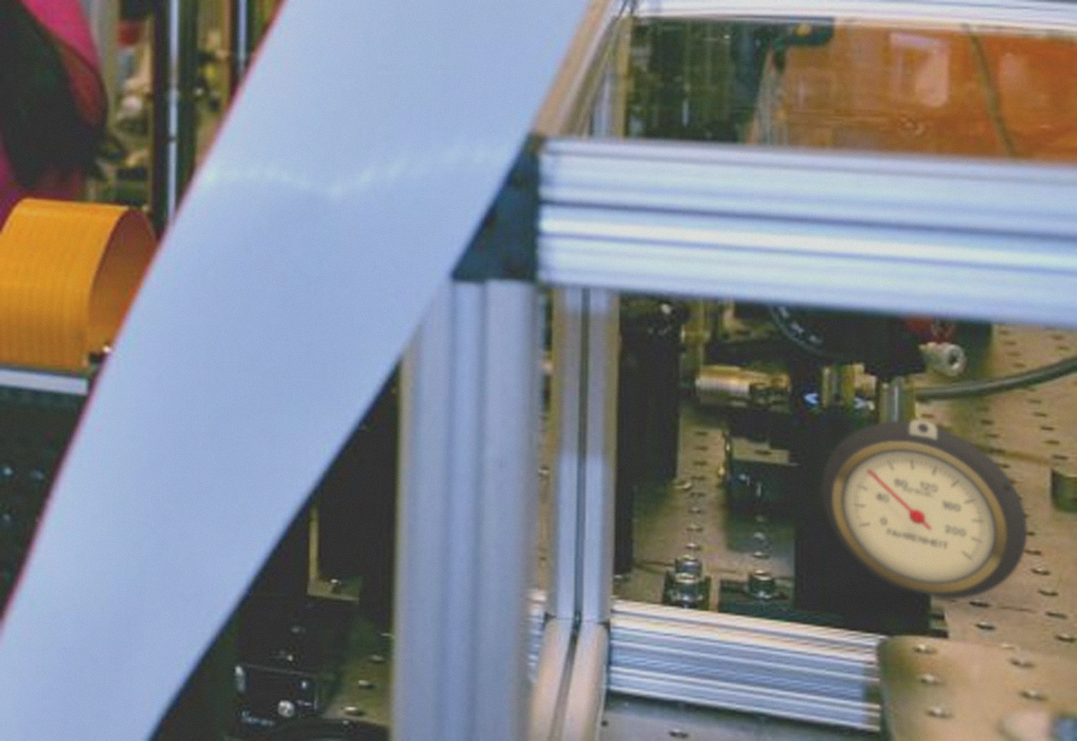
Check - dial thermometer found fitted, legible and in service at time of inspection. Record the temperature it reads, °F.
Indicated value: 60 °F
